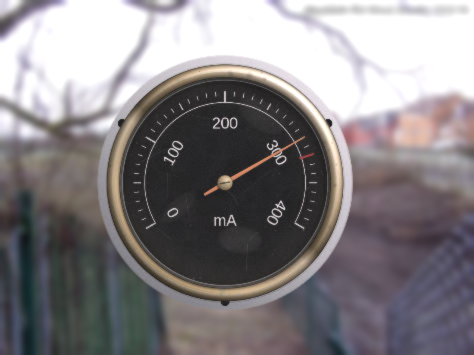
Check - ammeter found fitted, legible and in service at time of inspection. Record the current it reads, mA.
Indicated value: 300 mA
